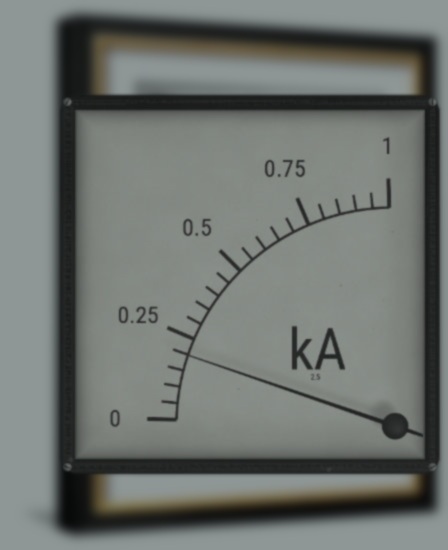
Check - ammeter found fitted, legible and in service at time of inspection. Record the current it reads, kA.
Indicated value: 0.2 kA
